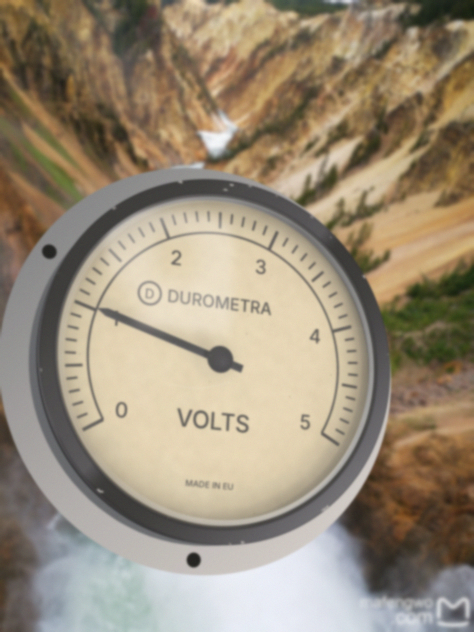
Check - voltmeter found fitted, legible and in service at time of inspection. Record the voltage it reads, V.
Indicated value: 1 V
